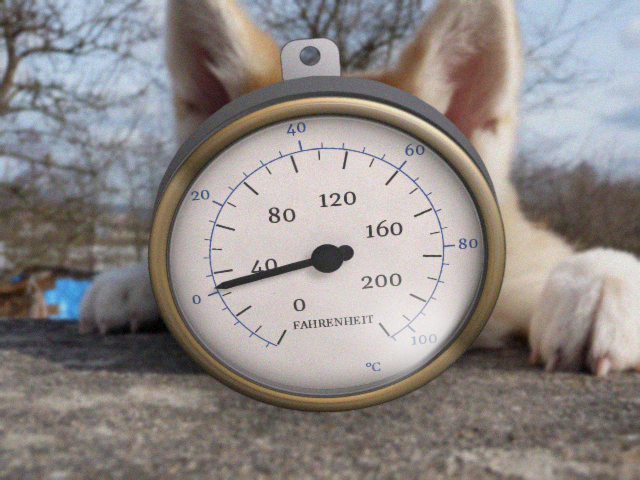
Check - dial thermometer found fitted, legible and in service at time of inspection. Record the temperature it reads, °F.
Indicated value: 35 °F
